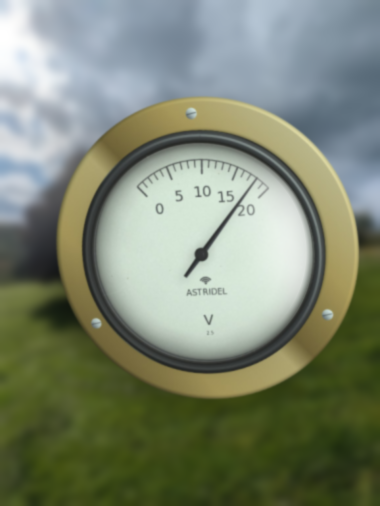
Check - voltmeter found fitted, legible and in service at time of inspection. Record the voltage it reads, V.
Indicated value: 18 V
